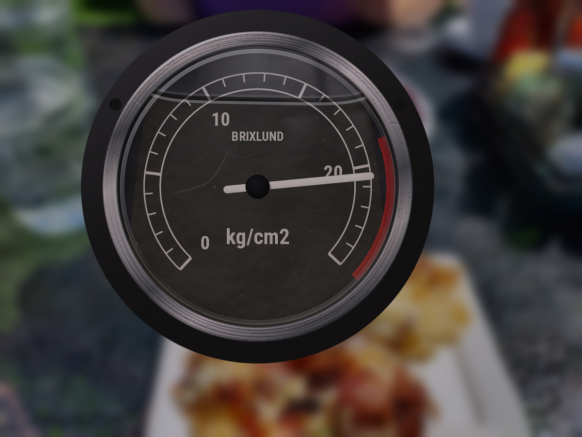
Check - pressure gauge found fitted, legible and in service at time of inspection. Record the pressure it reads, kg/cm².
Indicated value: 20.5 kg/cm²
